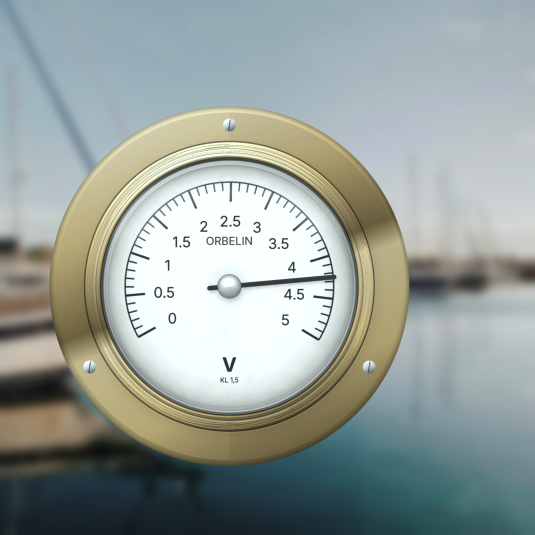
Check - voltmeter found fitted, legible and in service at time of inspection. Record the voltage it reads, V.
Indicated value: 4.25 V
